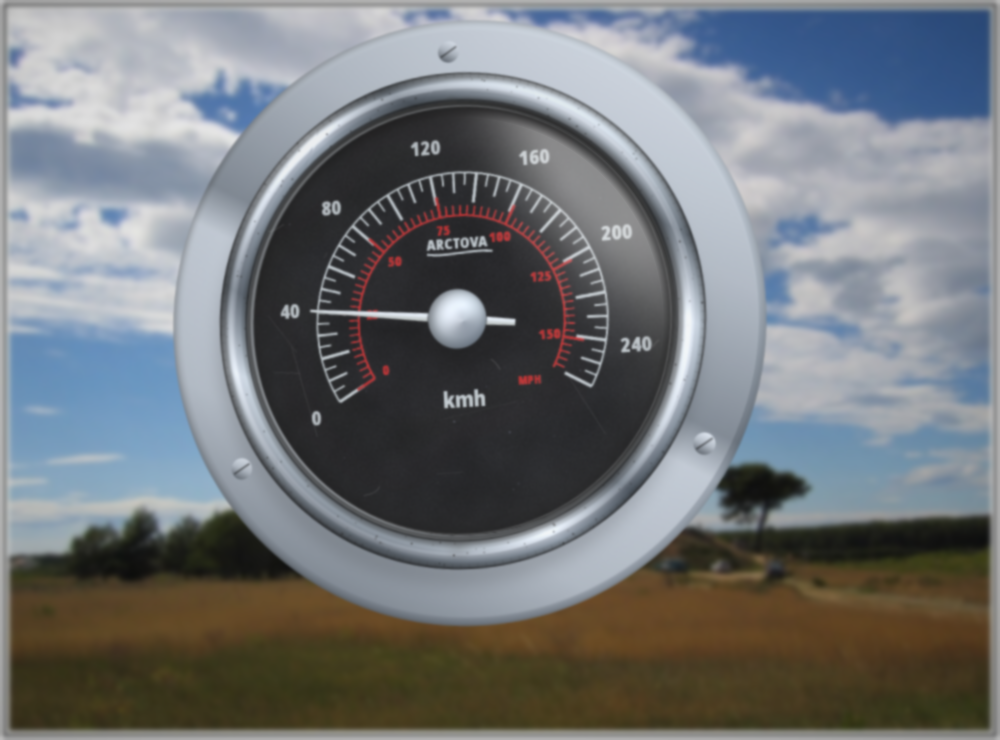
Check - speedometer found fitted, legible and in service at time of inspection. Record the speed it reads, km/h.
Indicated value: 40 km/h
